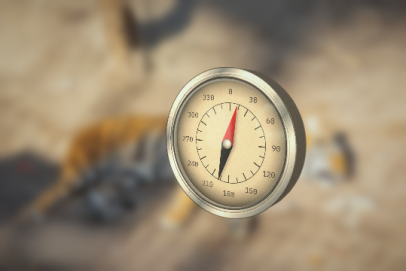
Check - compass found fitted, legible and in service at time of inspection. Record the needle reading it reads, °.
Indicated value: 15 °
